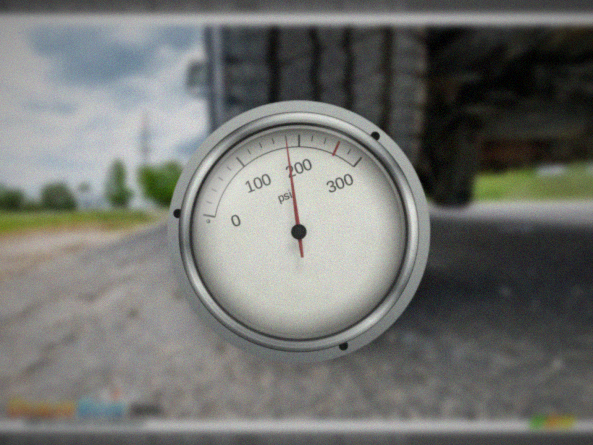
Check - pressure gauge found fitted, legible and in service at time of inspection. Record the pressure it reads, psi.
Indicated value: 180 psi
